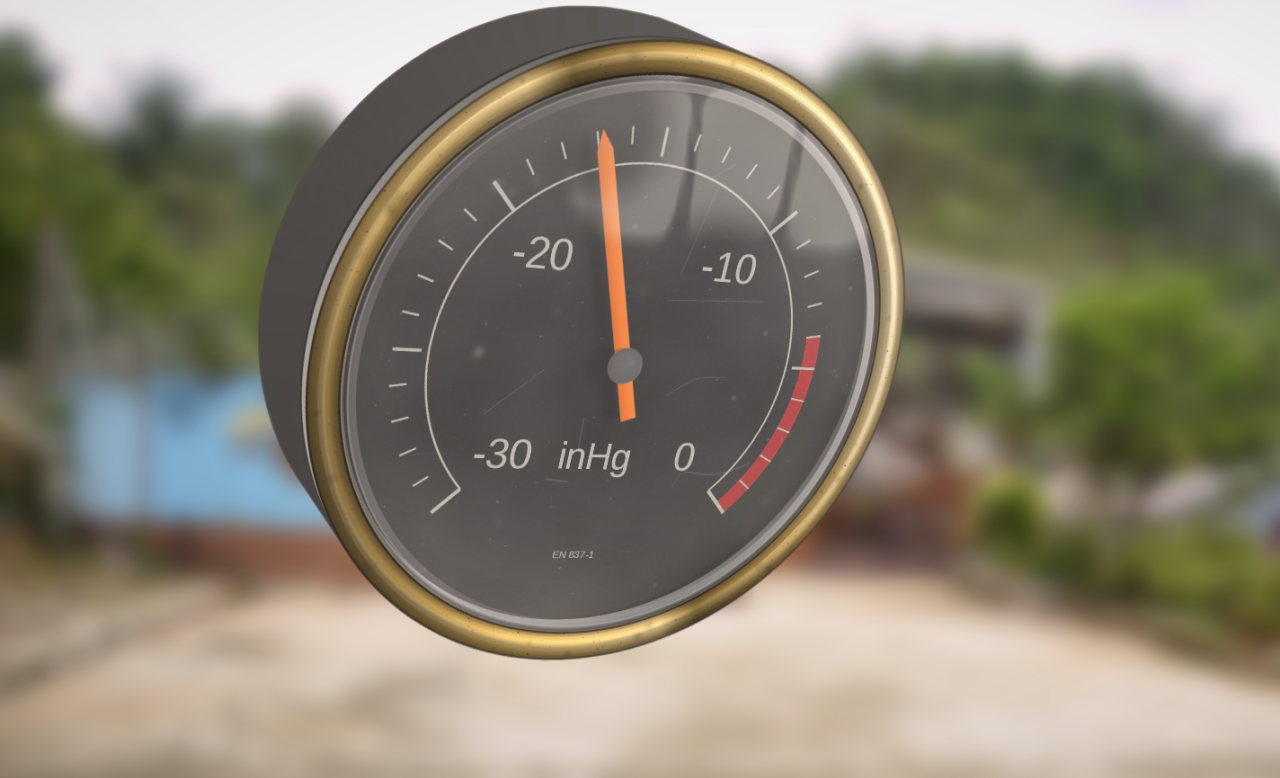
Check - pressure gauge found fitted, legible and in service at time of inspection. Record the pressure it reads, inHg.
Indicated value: -17 inHg
